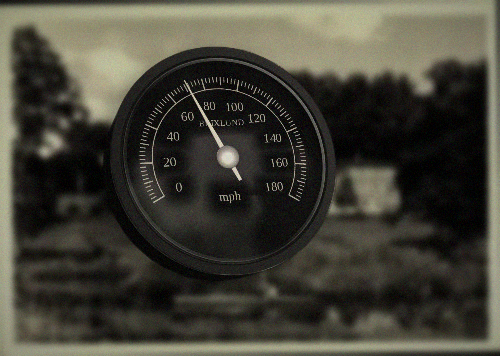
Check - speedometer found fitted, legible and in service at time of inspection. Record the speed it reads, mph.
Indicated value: 70 mph
